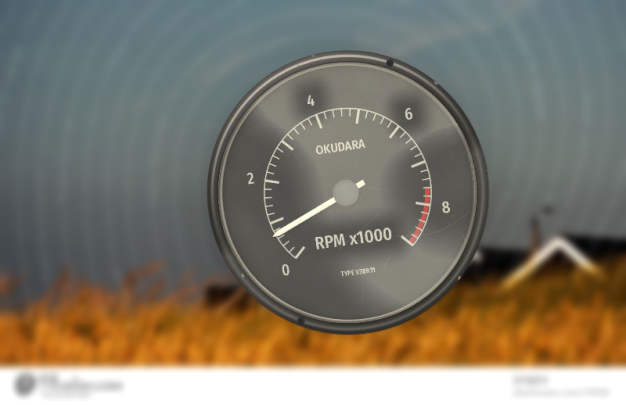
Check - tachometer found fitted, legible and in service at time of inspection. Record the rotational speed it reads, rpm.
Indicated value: 700 rpm
